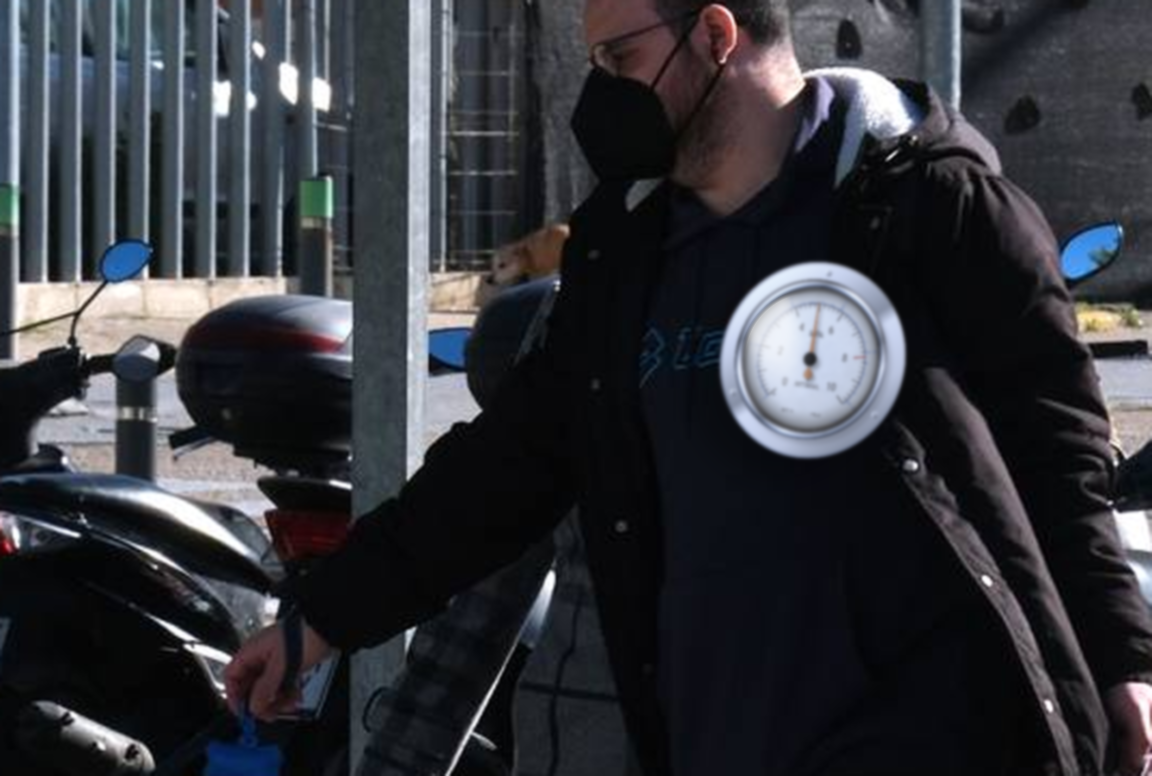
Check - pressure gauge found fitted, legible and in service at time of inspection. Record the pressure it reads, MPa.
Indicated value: 5 MPa
